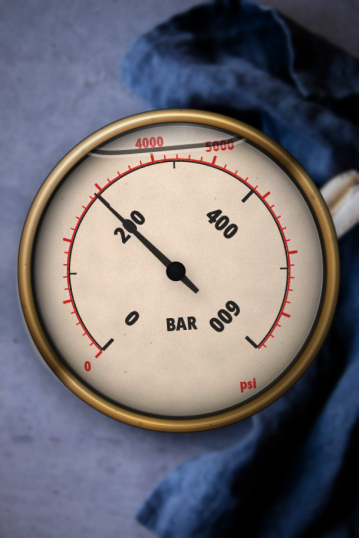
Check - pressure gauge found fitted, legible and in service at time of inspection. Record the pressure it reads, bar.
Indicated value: 200 bar
